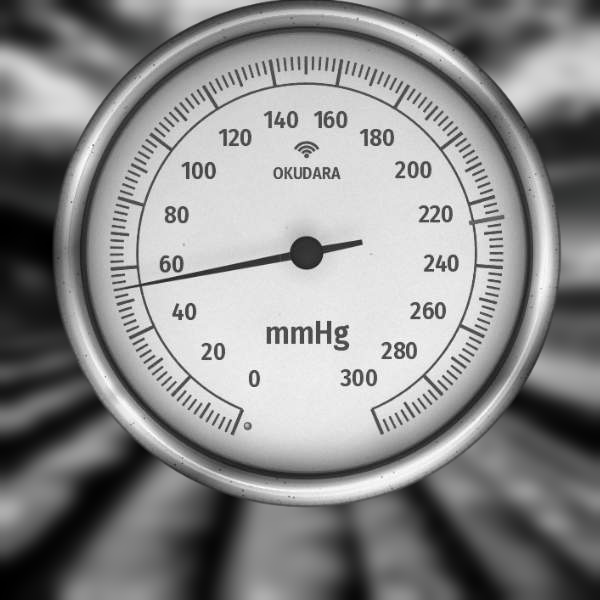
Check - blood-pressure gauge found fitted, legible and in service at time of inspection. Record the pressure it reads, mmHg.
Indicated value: 54 mmHg
